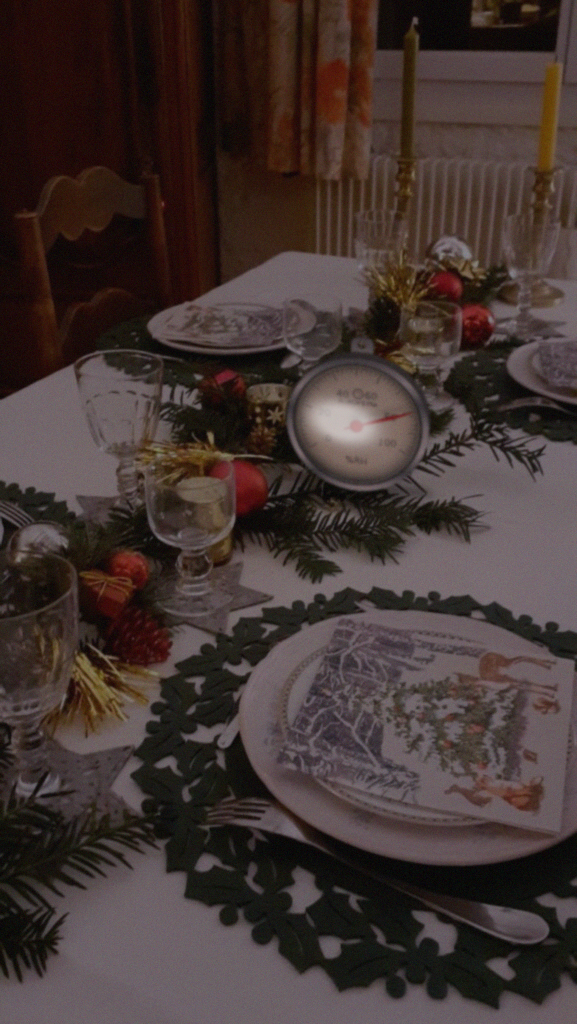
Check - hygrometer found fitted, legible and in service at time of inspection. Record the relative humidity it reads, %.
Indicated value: 80 %
